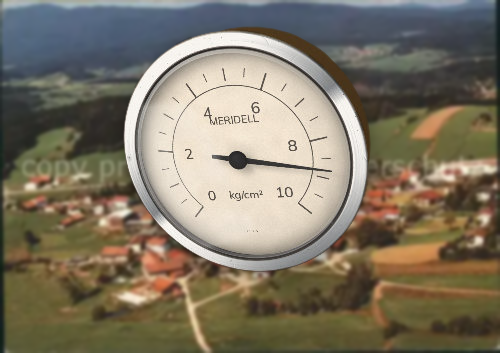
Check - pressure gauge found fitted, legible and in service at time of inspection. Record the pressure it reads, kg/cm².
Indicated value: 8.75 kg/cm²
